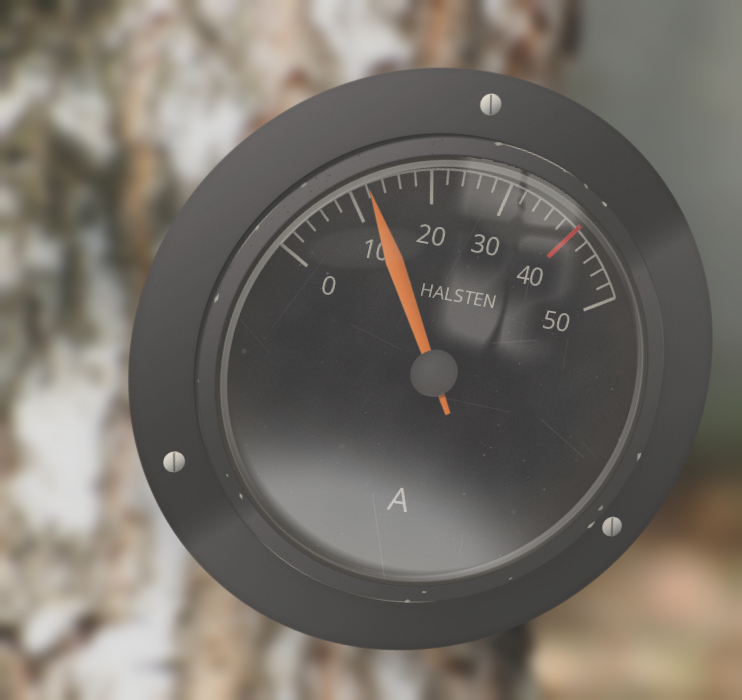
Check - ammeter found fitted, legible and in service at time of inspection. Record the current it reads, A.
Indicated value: 12 A
